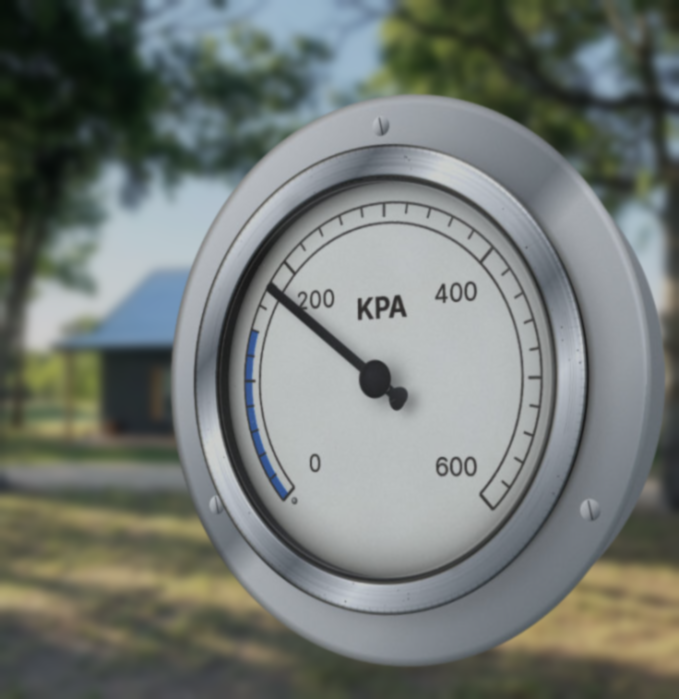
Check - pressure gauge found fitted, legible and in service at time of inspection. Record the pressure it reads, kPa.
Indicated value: 180 kPa
